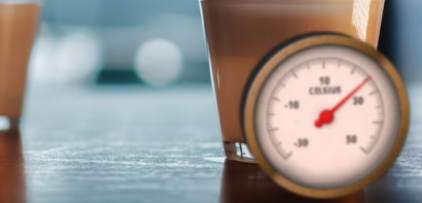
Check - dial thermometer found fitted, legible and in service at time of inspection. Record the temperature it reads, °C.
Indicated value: 25 °C
